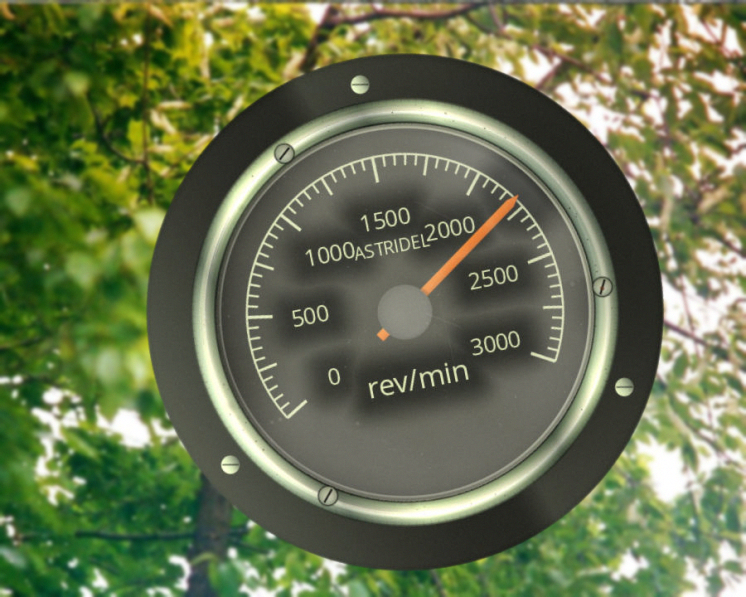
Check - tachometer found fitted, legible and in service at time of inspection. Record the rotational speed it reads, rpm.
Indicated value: 2200 rpm
